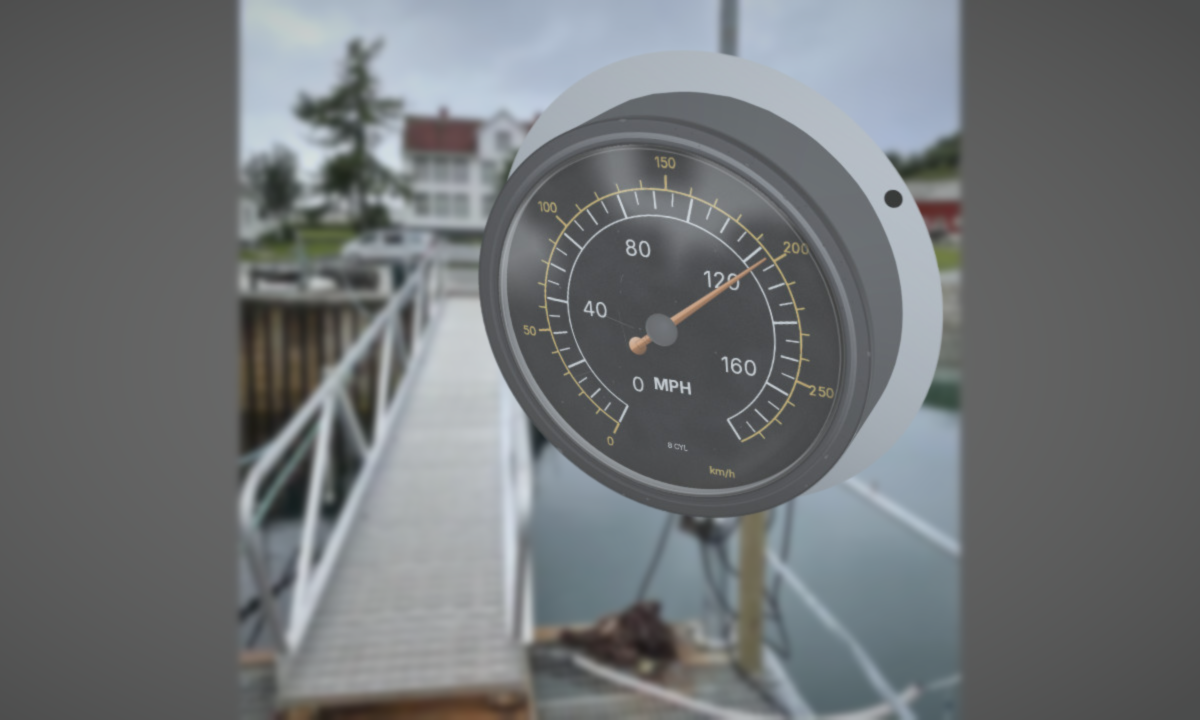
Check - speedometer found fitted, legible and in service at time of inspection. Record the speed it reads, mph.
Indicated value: 122.5 mph
